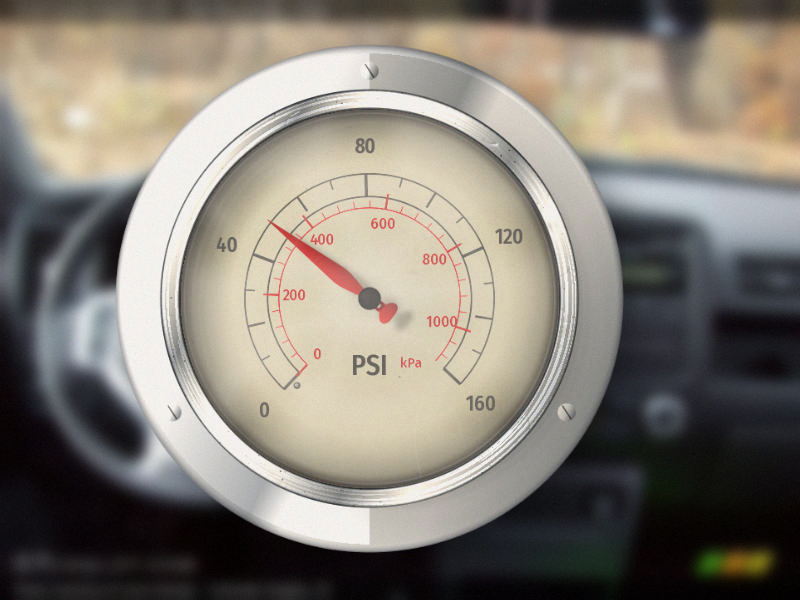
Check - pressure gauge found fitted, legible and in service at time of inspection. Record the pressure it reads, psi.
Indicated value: 50 psi
